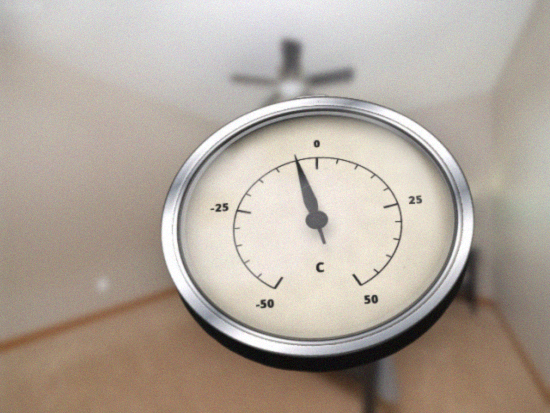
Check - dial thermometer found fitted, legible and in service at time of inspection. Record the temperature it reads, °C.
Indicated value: -5 °C
